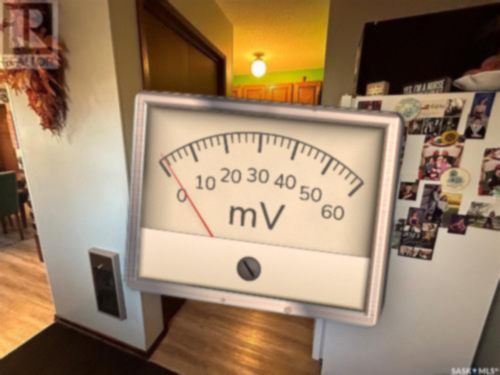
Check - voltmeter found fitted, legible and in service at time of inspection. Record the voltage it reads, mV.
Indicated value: 2 mV
